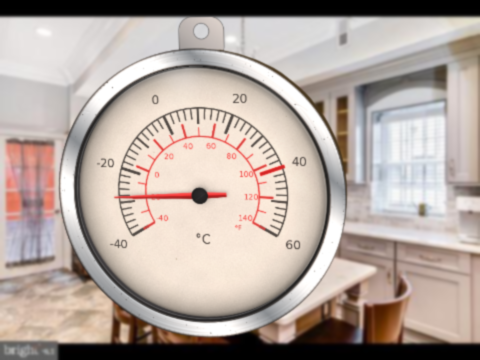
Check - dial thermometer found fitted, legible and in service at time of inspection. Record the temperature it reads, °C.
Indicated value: -28 °C
